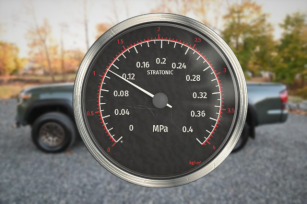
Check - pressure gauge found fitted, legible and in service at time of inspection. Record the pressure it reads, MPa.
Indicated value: 0.11 MPa
